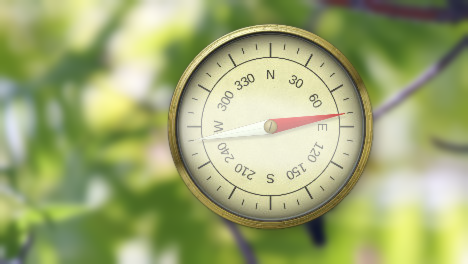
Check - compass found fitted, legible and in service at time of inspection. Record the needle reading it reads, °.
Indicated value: 80 °
